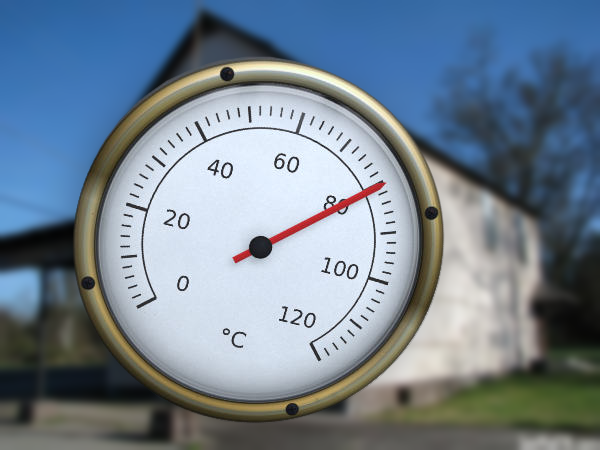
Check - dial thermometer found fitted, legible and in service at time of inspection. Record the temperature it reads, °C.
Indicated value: 80 °C
